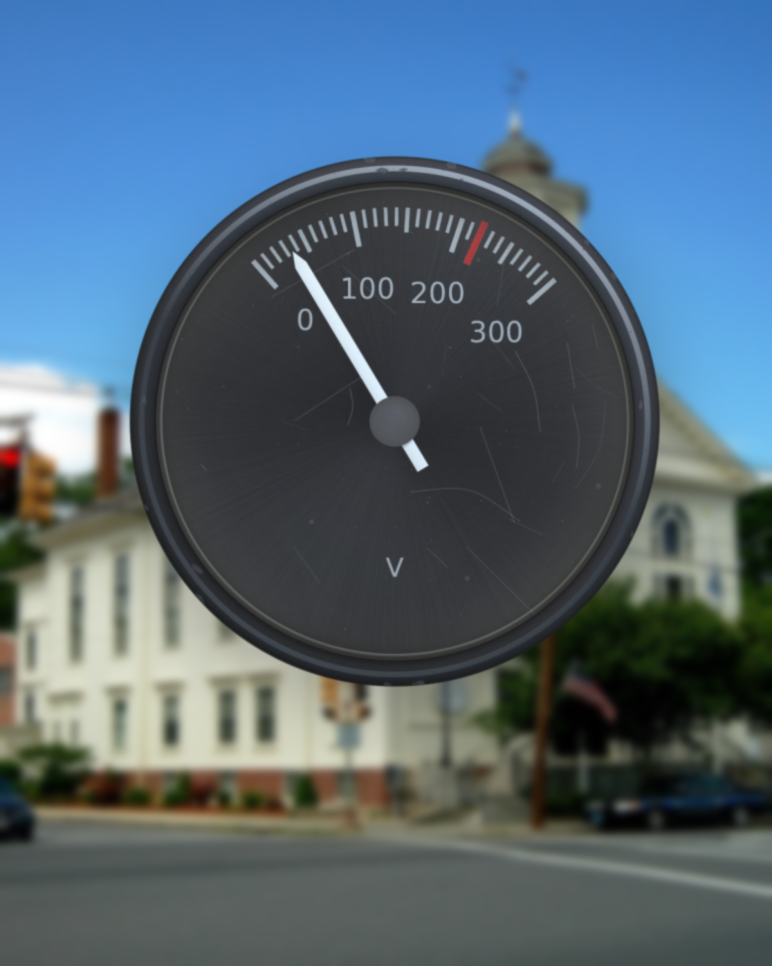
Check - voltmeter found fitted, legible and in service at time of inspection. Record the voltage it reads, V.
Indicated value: 35 V
